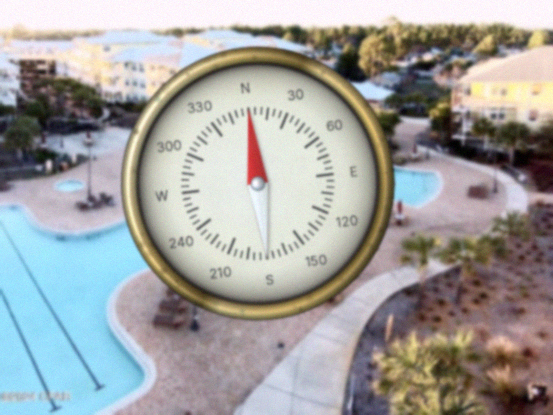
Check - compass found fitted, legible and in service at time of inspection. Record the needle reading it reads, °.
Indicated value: 0 °
